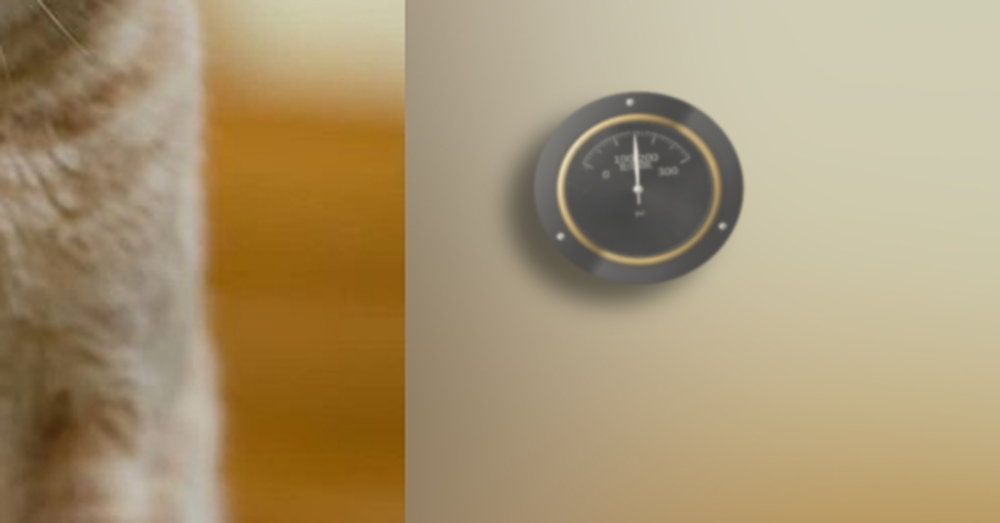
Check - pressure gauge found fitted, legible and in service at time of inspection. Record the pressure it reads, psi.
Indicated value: 150 psi
